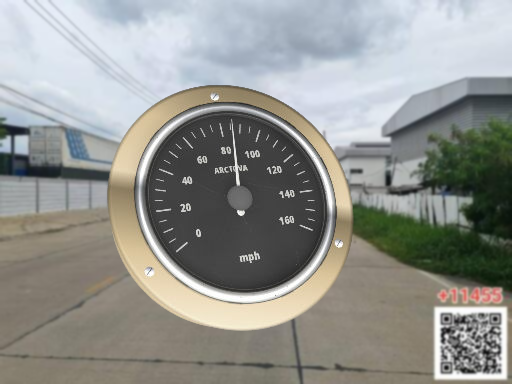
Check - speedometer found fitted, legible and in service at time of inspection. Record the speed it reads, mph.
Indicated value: 85 mph
